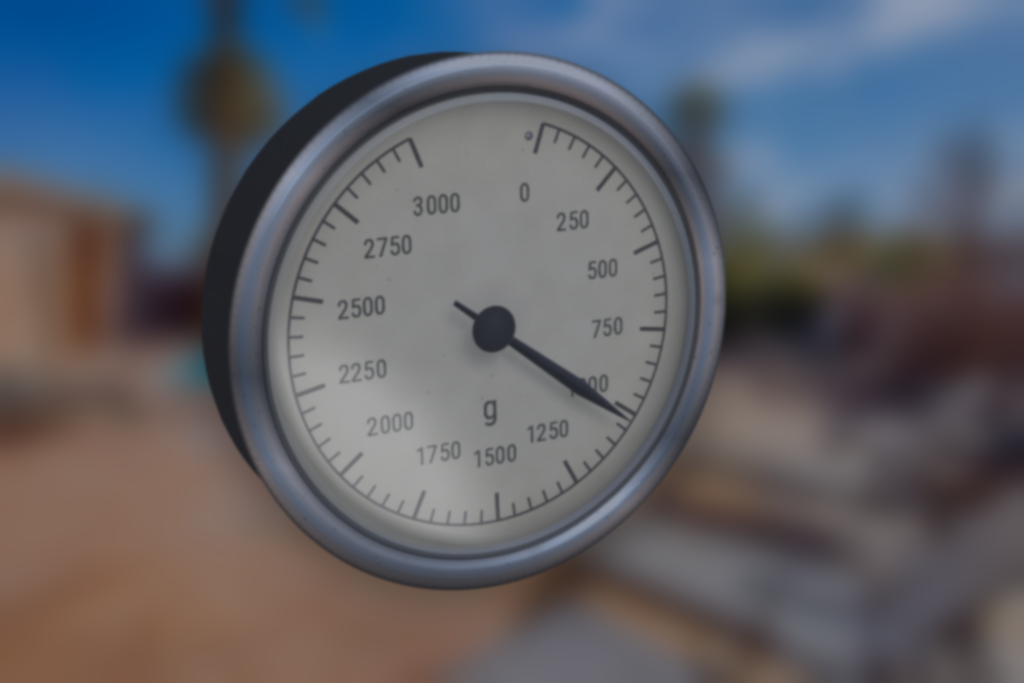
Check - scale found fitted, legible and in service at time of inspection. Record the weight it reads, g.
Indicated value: 1025 g
